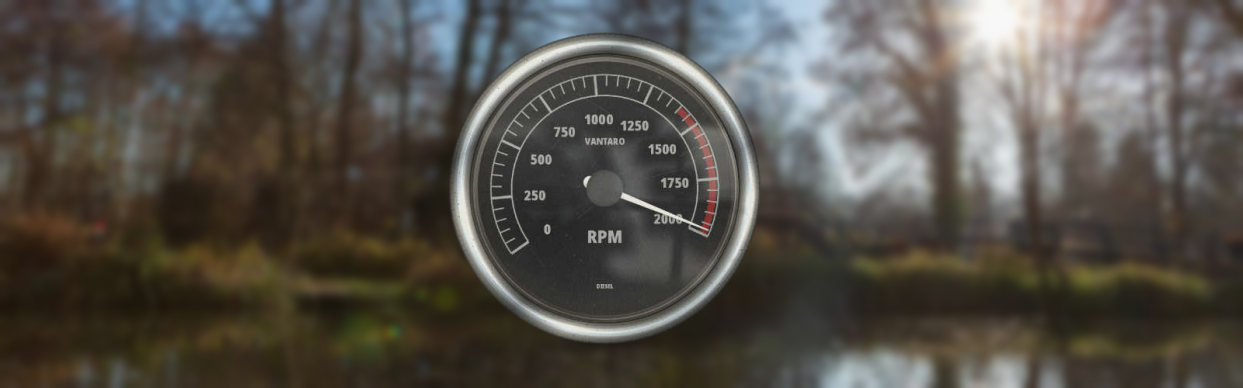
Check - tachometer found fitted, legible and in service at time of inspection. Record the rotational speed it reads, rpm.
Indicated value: 1975 rpm
